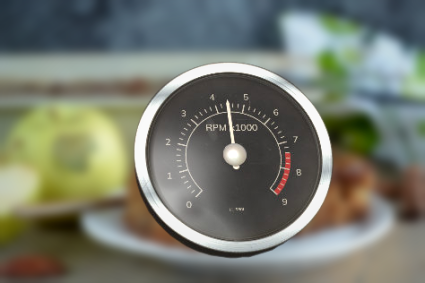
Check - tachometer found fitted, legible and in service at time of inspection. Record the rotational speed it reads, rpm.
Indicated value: 4400 rpm
